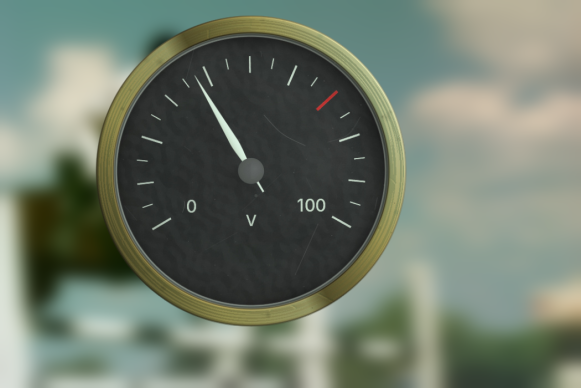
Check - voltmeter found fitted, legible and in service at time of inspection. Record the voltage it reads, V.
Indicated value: 37.5 V
